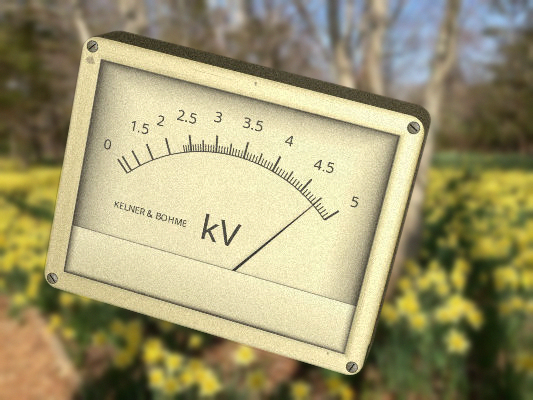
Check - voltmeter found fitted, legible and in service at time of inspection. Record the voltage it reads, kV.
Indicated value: 4.75 kV
